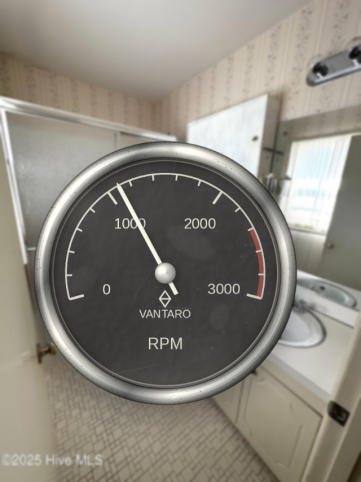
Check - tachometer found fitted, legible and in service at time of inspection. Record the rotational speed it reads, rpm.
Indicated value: 1100 rpm
